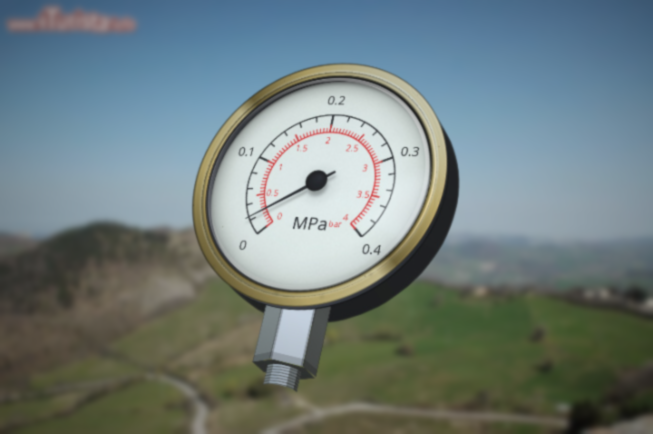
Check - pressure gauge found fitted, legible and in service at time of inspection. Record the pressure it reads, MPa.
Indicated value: 0.02 MPa
